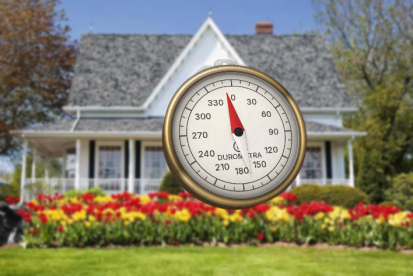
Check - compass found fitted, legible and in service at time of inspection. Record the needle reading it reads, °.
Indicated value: 350 °
